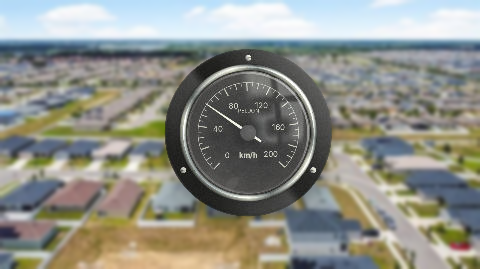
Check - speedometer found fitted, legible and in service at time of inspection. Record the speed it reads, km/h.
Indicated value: 60 km/h
